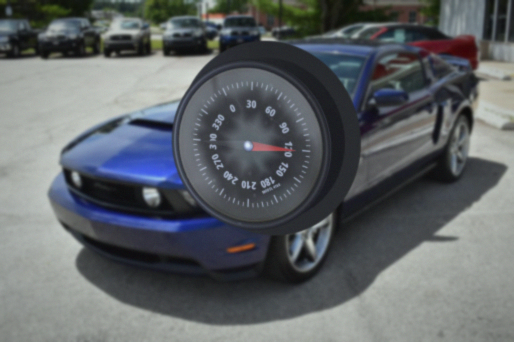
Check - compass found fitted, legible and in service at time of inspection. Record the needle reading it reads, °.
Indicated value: 120 °
